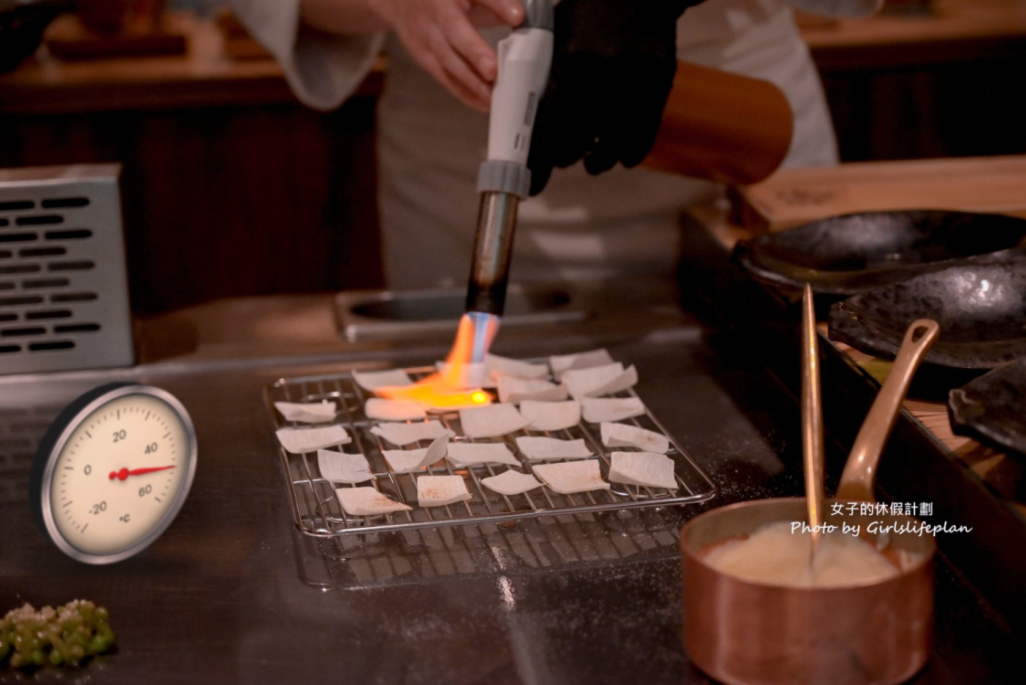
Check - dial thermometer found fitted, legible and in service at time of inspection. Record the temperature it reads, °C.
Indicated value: 50 °C
